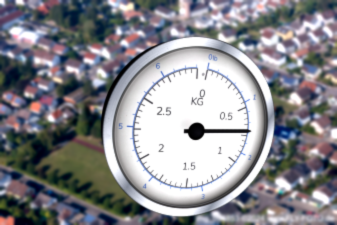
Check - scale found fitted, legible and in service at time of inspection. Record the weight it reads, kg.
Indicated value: 0.7 kg
